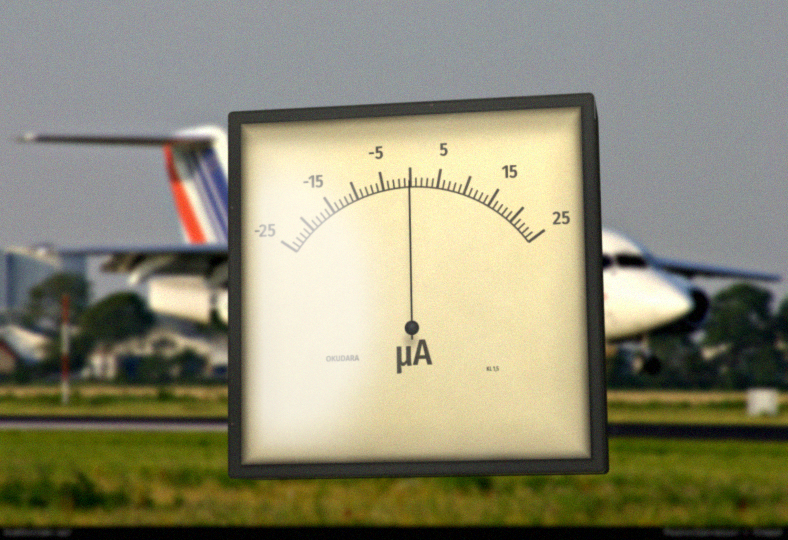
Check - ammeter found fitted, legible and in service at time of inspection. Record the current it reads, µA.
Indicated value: 0 µA
